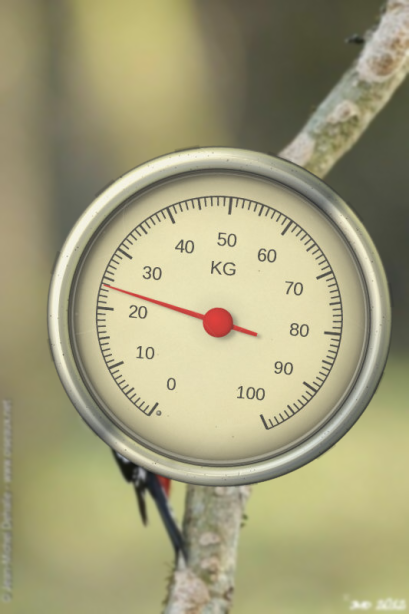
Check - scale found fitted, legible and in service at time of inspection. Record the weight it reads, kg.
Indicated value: 24 kg
